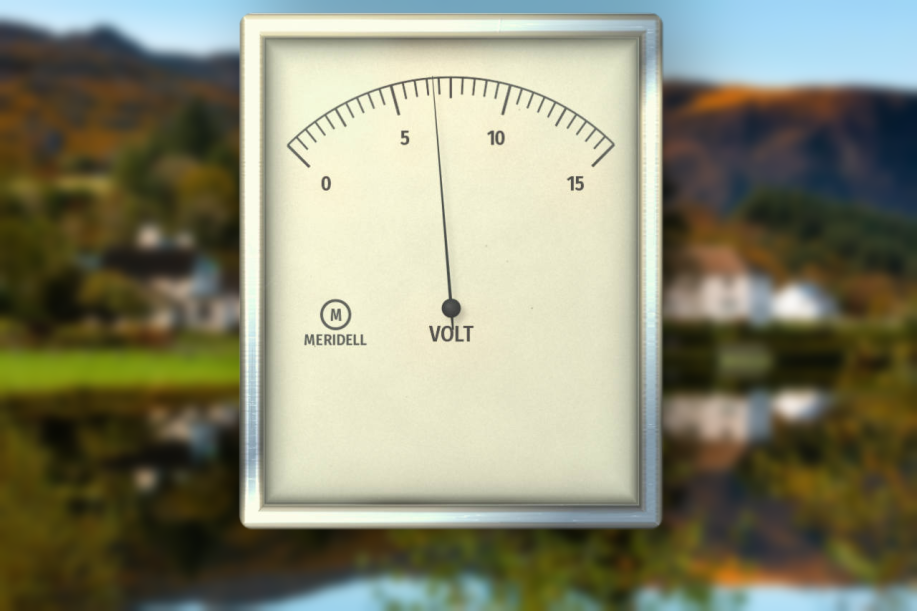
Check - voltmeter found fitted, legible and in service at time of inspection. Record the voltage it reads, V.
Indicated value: 6.75 V
